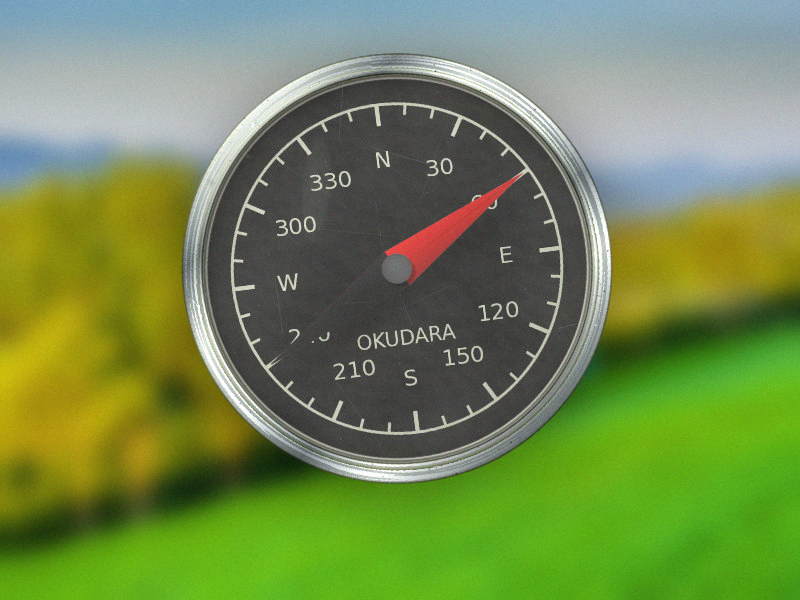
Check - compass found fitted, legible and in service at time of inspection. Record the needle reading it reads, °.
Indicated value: 60 °
